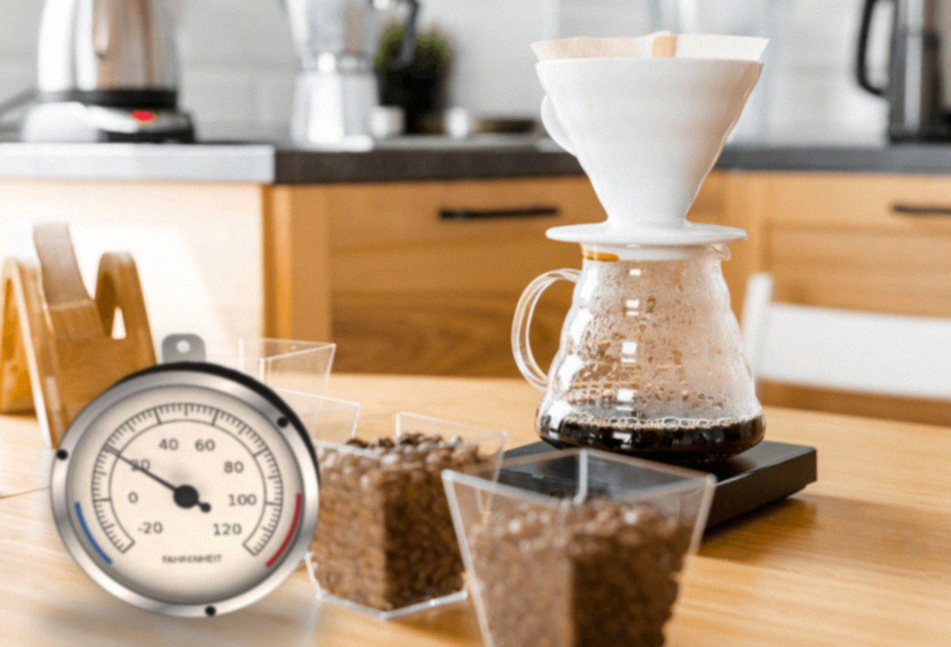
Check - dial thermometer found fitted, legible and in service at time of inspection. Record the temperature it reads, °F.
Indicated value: 20 °F
